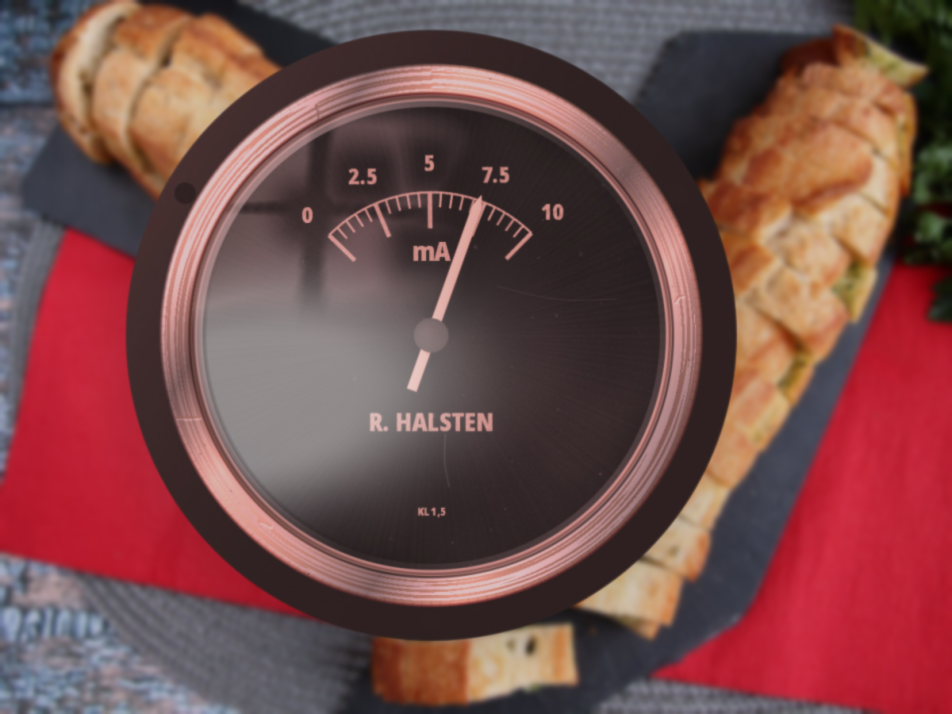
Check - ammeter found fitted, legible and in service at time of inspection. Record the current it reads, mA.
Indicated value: 7.25 mA
